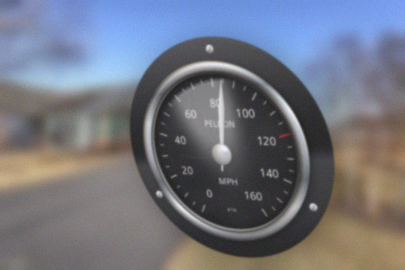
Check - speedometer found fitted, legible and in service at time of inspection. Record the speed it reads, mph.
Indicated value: 85 mph
